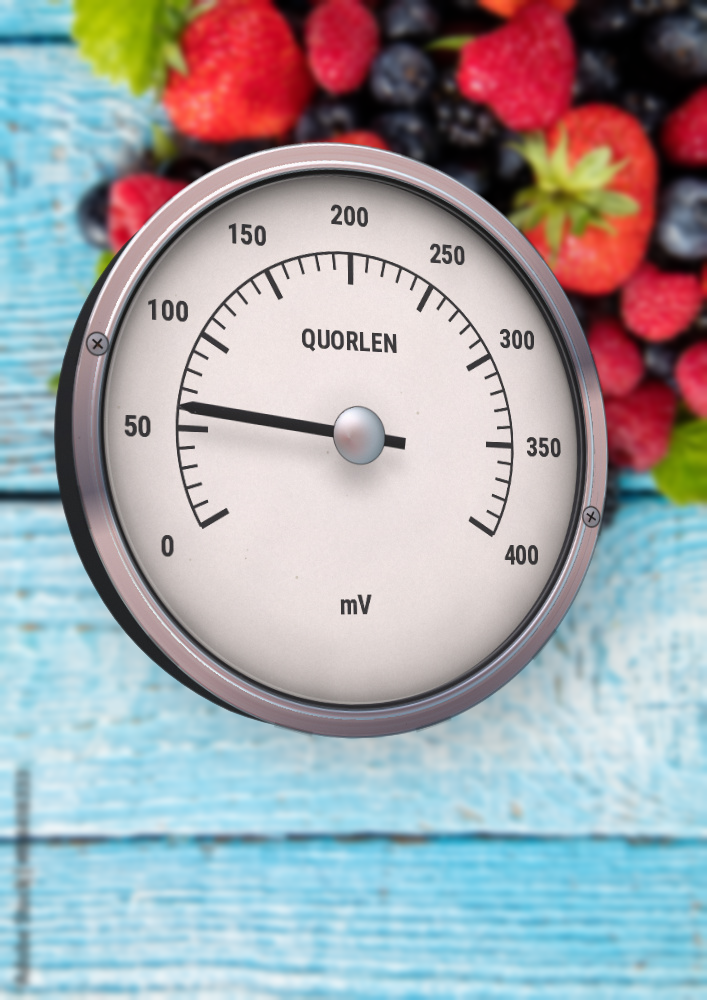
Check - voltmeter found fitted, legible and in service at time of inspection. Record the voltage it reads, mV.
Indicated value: 60 mV
